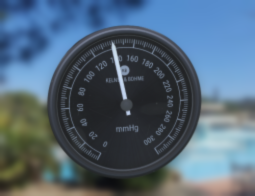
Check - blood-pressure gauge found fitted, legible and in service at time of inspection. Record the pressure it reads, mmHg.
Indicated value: 140 mmHg
